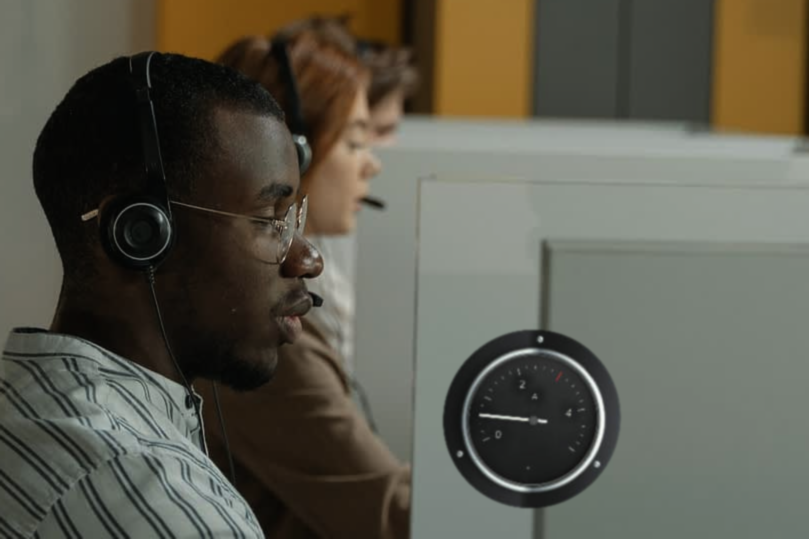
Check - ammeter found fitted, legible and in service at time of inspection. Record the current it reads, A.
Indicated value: 0.6 A
